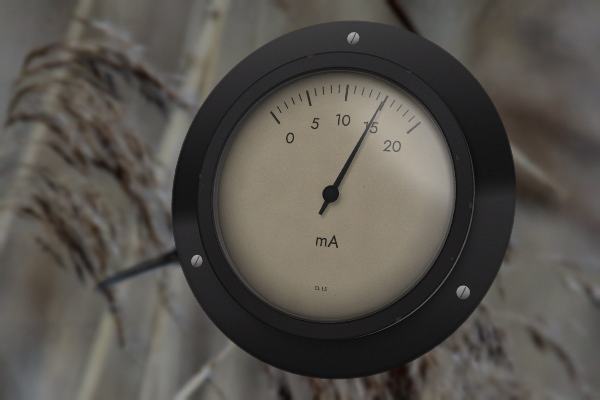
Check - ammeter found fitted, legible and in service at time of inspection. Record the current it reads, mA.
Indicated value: 15 mA
